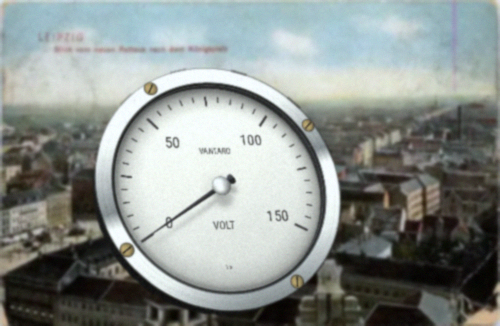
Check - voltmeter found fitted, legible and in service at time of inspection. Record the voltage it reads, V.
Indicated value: 0 V
